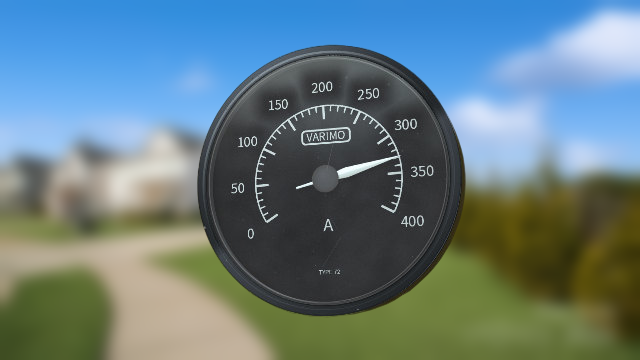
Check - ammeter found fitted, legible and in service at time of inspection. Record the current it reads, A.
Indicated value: 330 A
